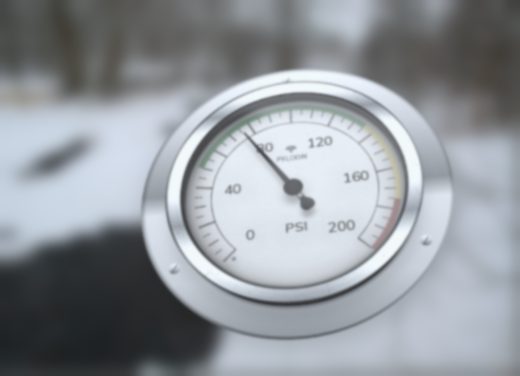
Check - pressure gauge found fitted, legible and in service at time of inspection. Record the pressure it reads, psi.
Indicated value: 75 psi
